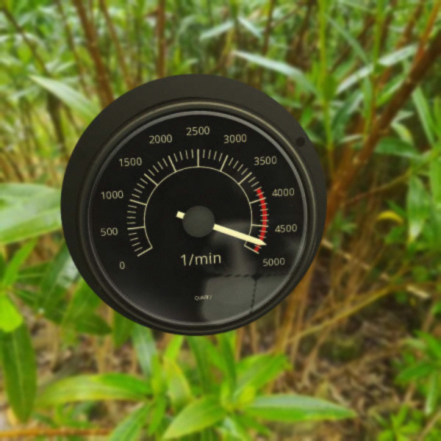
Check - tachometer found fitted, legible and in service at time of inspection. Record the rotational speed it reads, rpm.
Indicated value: 4800 rpm
